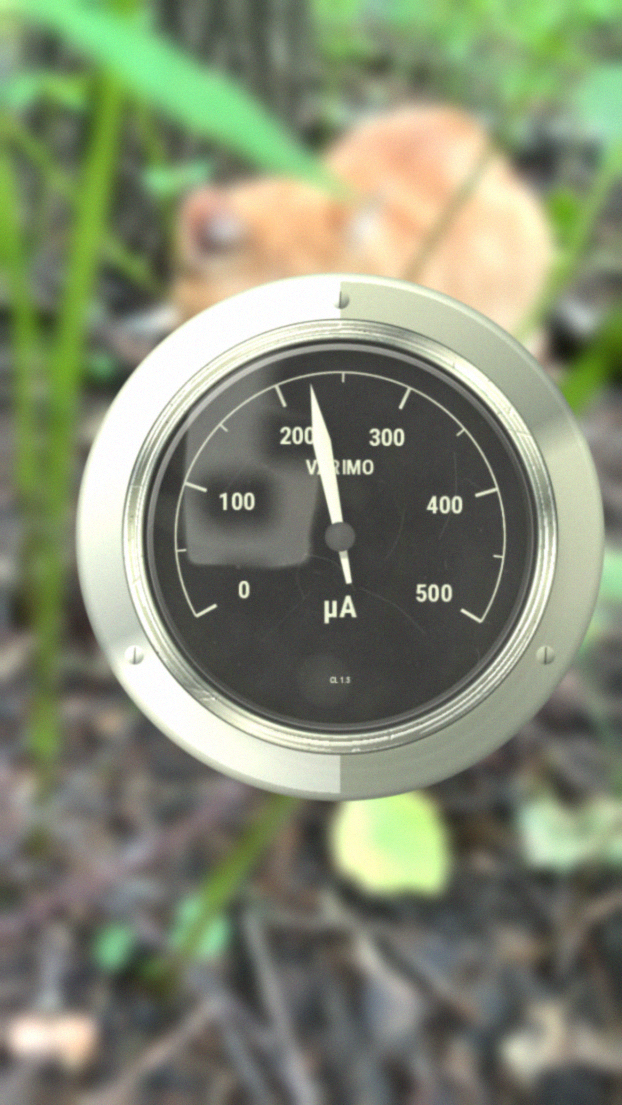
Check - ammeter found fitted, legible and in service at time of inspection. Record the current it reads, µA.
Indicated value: 225 µA
